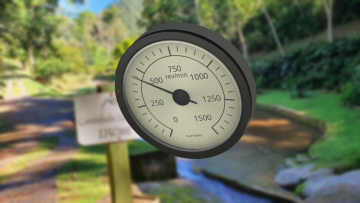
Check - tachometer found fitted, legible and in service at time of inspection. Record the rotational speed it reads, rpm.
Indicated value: 450 rpm
